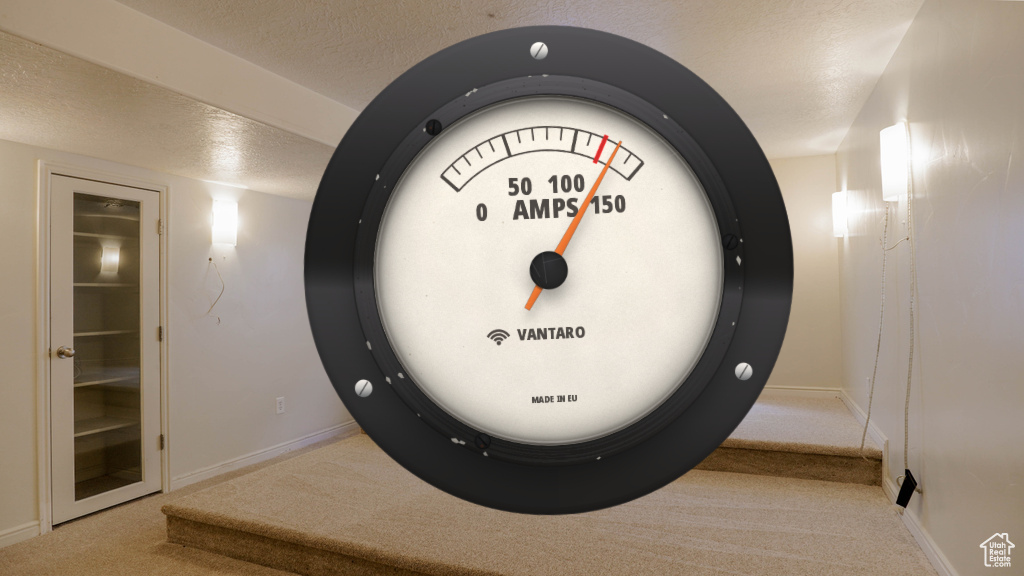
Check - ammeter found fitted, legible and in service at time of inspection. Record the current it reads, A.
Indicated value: 130 A
